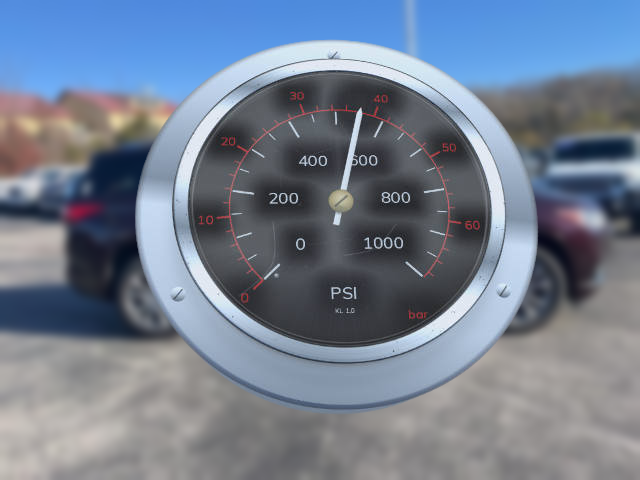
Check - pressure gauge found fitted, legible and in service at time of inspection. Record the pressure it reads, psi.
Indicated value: 550 psi
